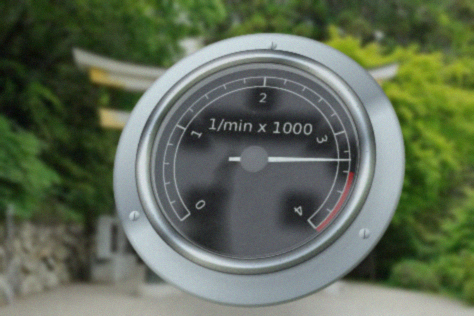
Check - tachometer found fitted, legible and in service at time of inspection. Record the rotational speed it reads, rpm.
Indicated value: 3300 rpm
